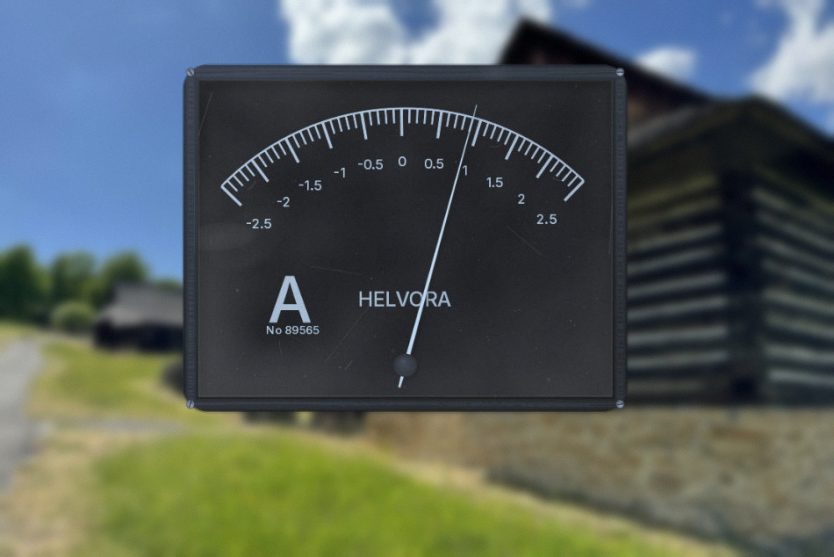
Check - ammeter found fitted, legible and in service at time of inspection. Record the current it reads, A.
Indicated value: 0.9 A
